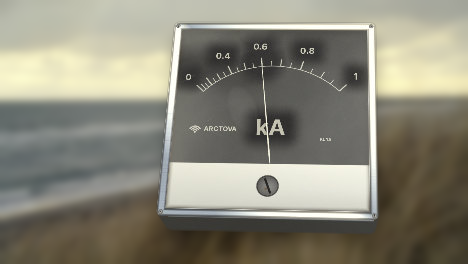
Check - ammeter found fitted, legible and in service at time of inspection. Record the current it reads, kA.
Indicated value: 0.6 kA
